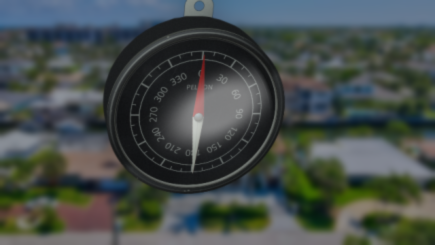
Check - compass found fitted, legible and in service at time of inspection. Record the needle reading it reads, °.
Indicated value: 0 °
